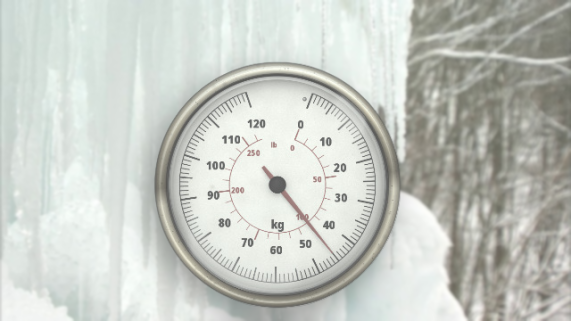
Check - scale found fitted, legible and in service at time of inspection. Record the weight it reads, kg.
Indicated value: 45 kg
